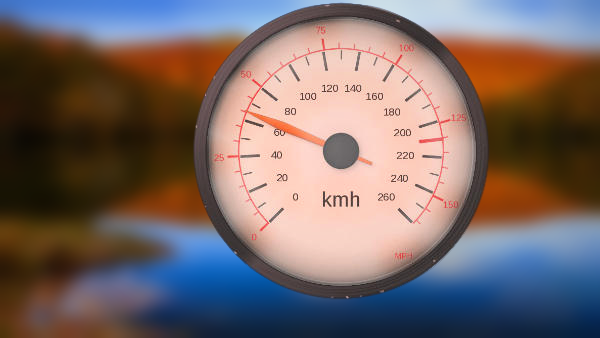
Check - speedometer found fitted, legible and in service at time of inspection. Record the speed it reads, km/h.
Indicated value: 65 km/h
